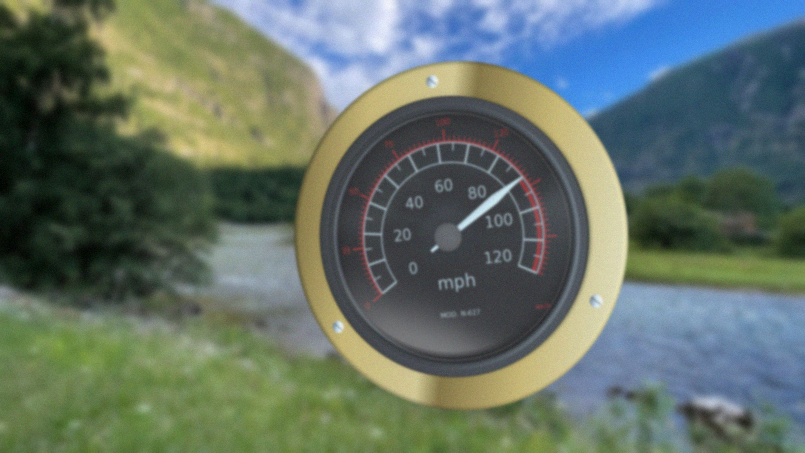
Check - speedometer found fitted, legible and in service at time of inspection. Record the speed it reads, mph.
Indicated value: 90 mph
